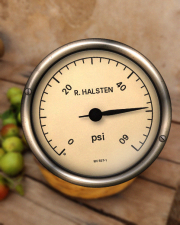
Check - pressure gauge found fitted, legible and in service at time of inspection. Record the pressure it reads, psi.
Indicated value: 49 psi
